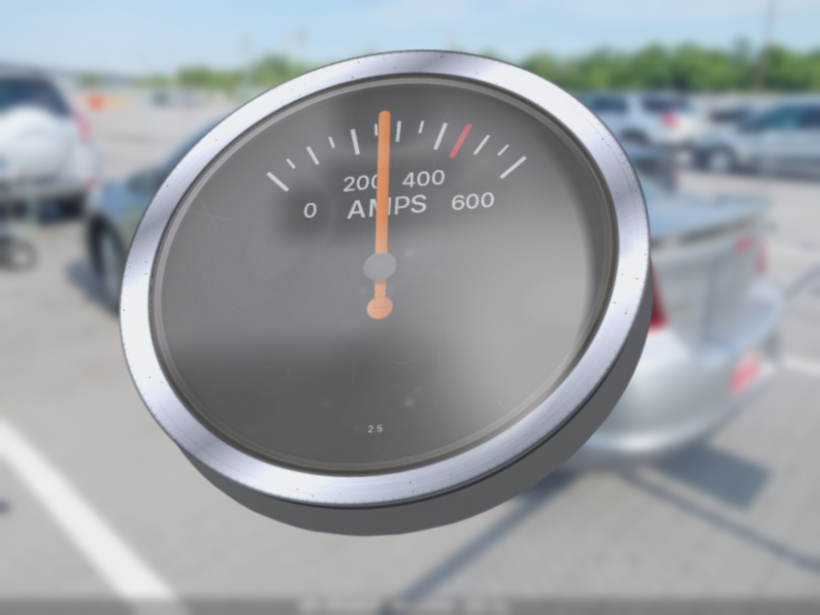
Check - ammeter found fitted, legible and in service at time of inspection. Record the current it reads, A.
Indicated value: 275 A
